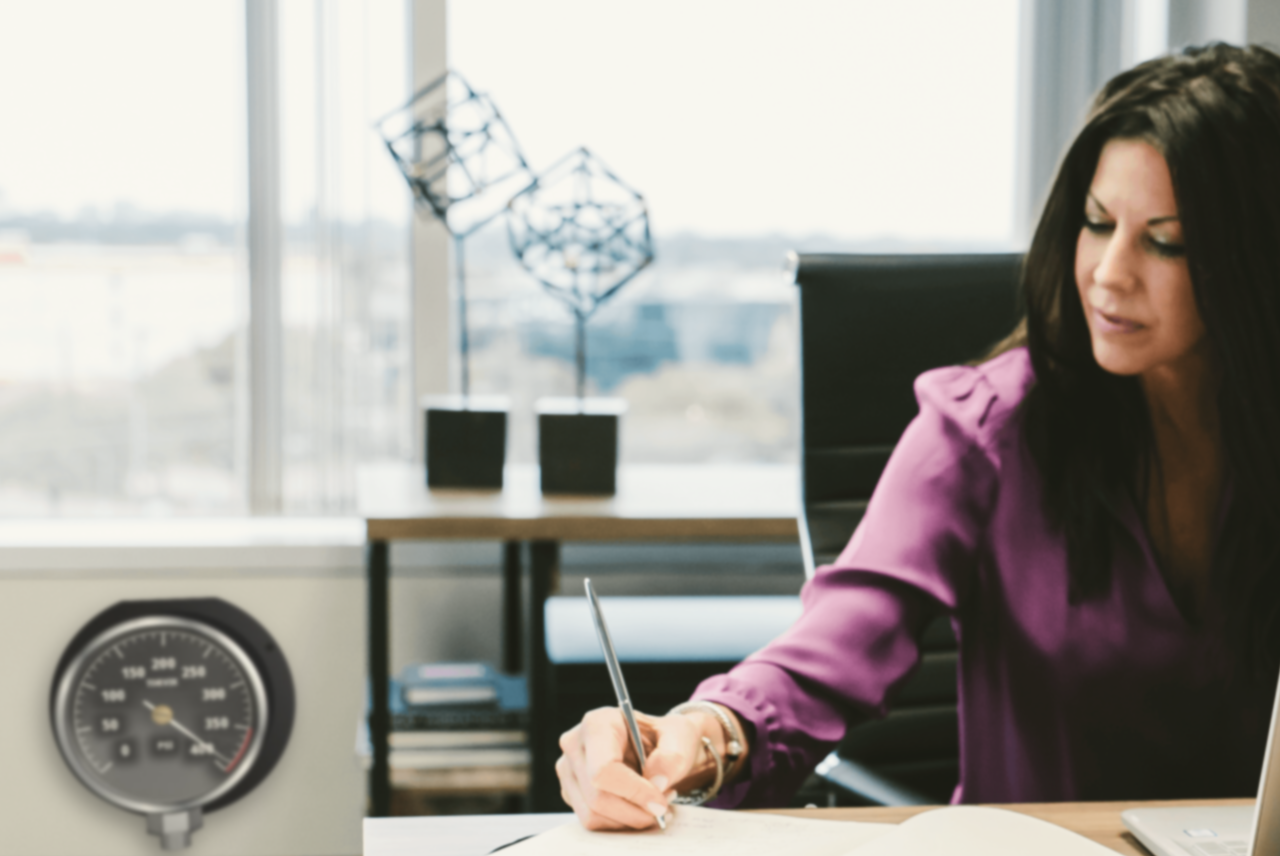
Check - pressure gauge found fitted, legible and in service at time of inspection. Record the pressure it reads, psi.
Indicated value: 390 psi
